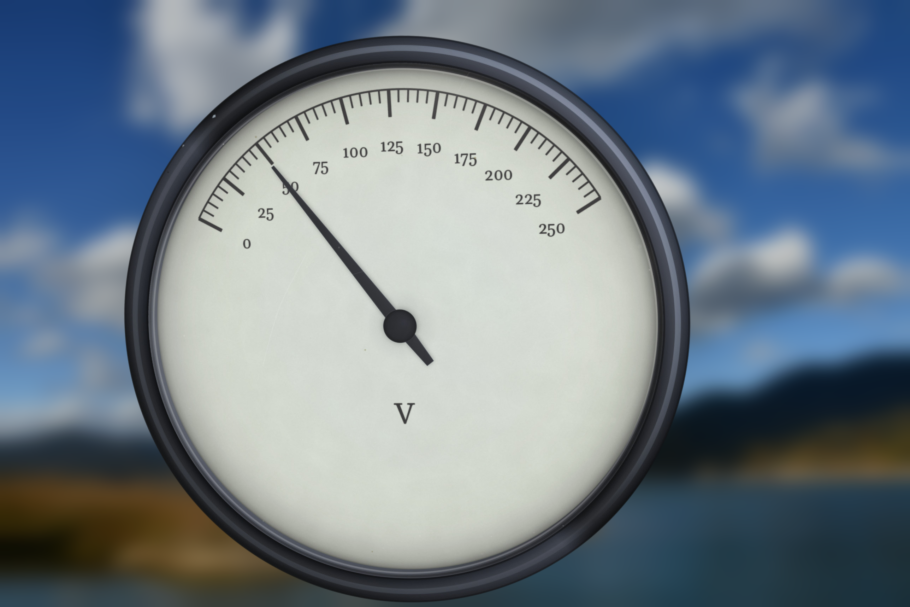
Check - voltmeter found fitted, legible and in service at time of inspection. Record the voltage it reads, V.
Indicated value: 50 V
